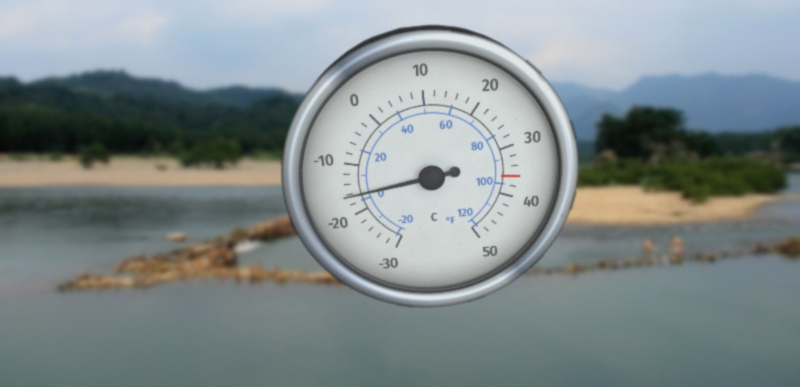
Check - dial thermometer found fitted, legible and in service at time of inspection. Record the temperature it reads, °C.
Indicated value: -16 °C
